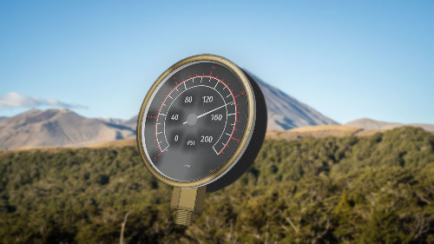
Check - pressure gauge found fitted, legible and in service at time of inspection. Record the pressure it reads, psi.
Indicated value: 150 psi
